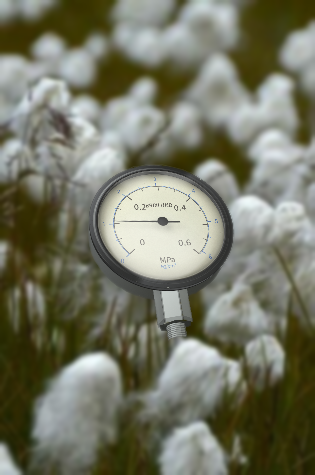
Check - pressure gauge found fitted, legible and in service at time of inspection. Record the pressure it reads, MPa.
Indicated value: 0.1 MPa
